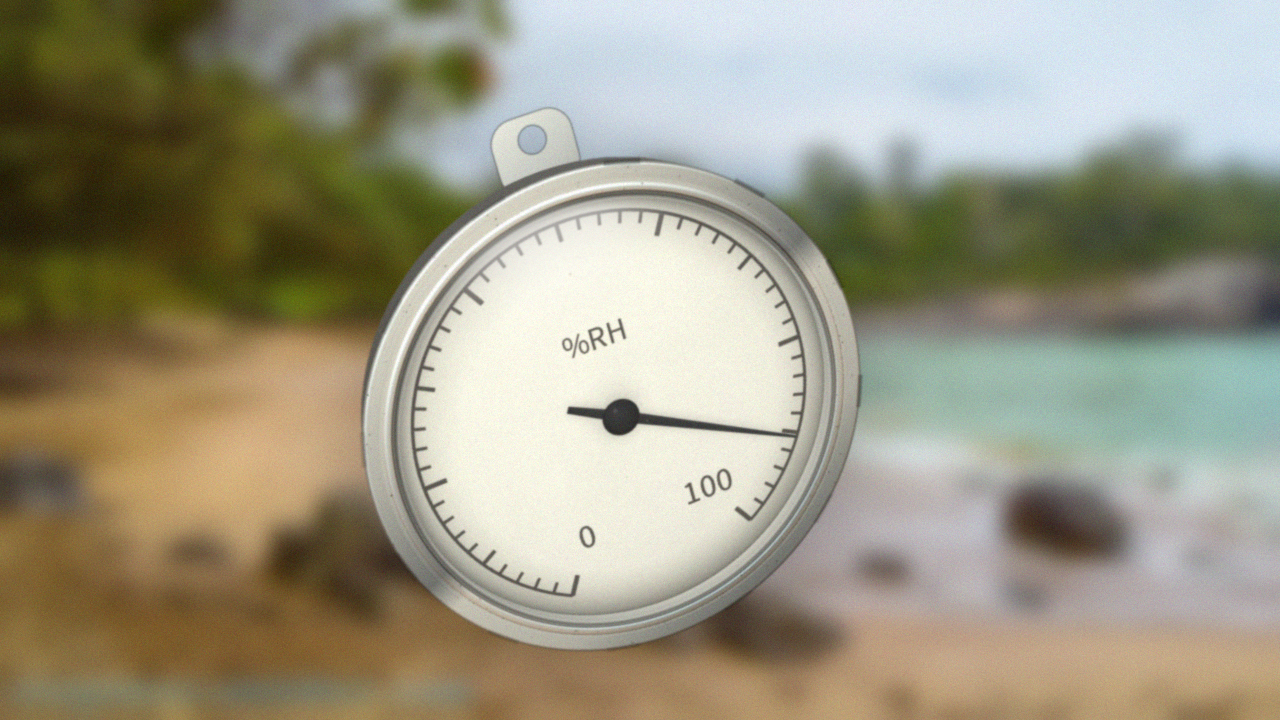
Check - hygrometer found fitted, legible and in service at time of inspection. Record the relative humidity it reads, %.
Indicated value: 90 %
